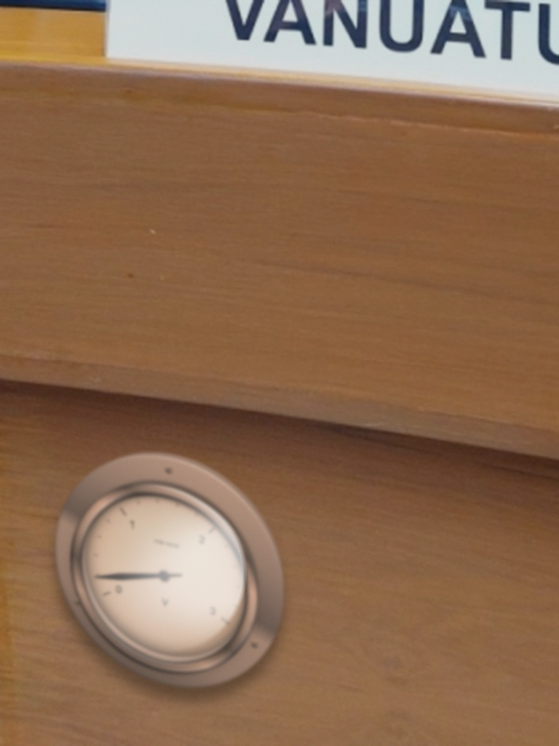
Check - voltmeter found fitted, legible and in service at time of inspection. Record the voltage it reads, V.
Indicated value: 0.2 V
